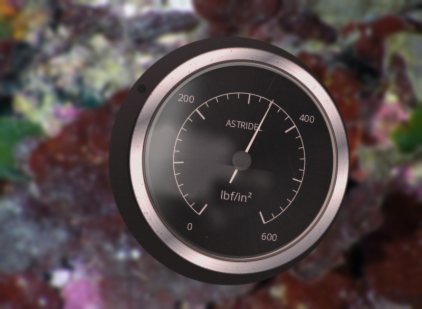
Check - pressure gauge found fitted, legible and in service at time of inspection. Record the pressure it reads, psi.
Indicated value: 340 psi
